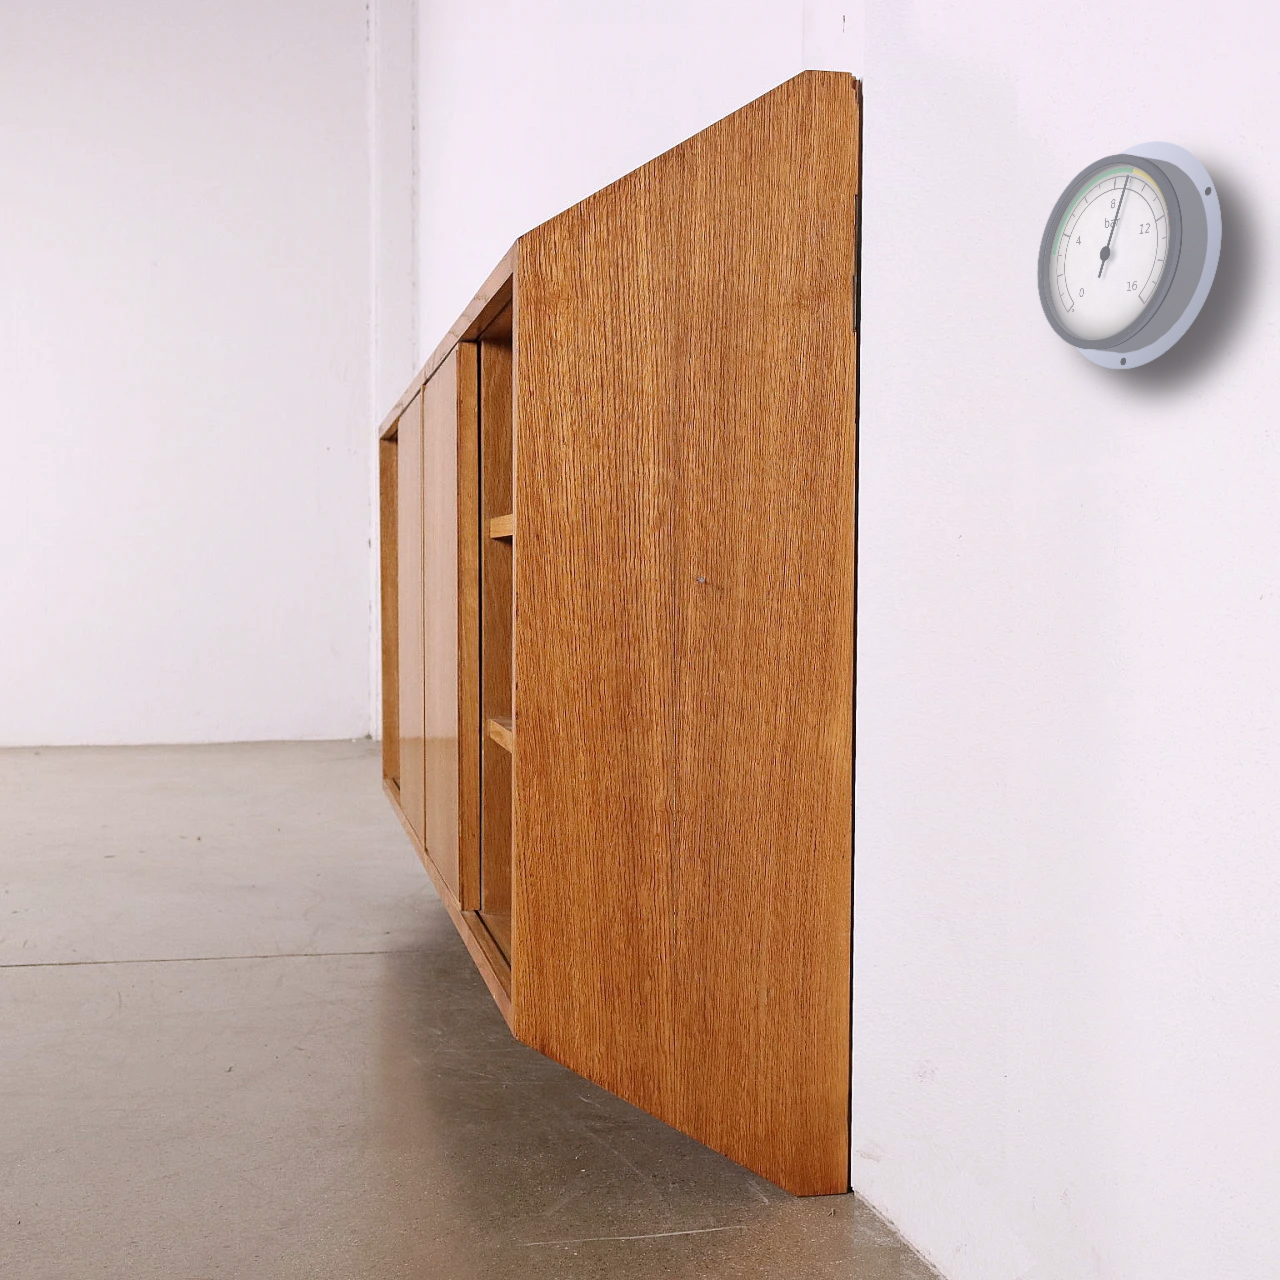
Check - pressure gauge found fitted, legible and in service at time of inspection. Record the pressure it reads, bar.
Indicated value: 9 bar
